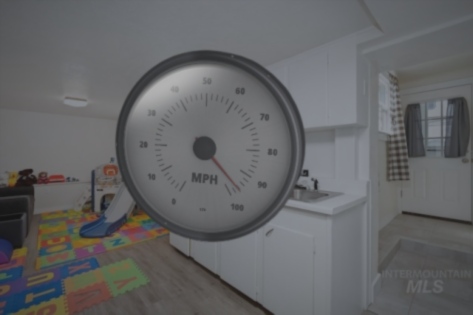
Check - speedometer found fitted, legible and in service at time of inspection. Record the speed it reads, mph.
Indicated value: 96 mph
